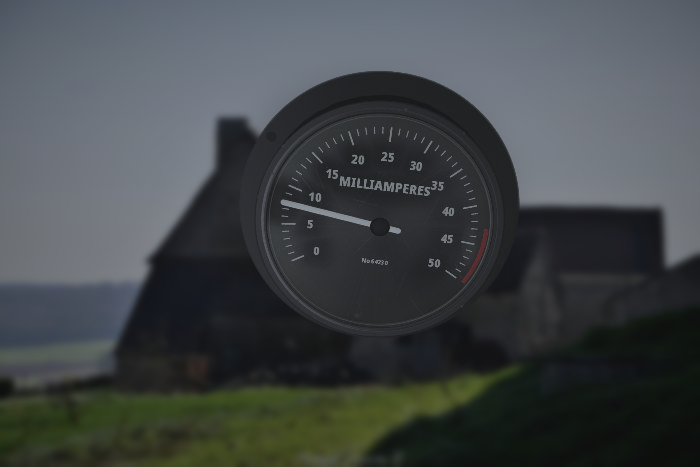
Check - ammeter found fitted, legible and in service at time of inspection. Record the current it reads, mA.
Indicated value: 8 mA
